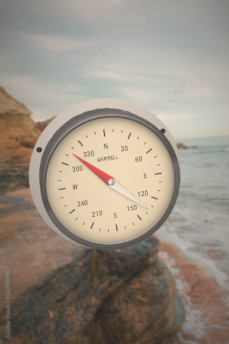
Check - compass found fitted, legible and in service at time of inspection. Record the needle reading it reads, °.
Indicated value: 315 °
